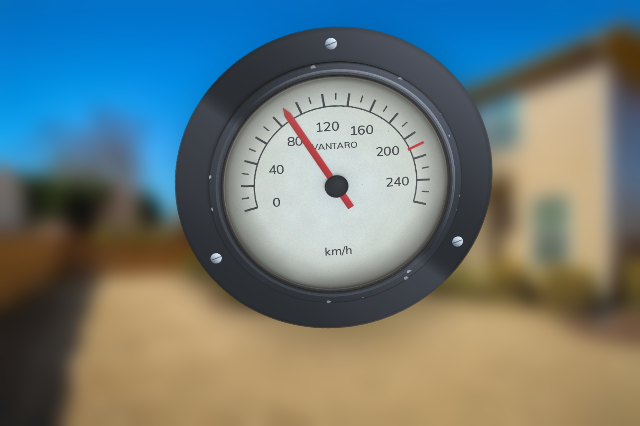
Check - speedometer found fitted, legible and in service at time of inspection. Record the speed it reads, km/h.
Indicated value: 90 km/h
